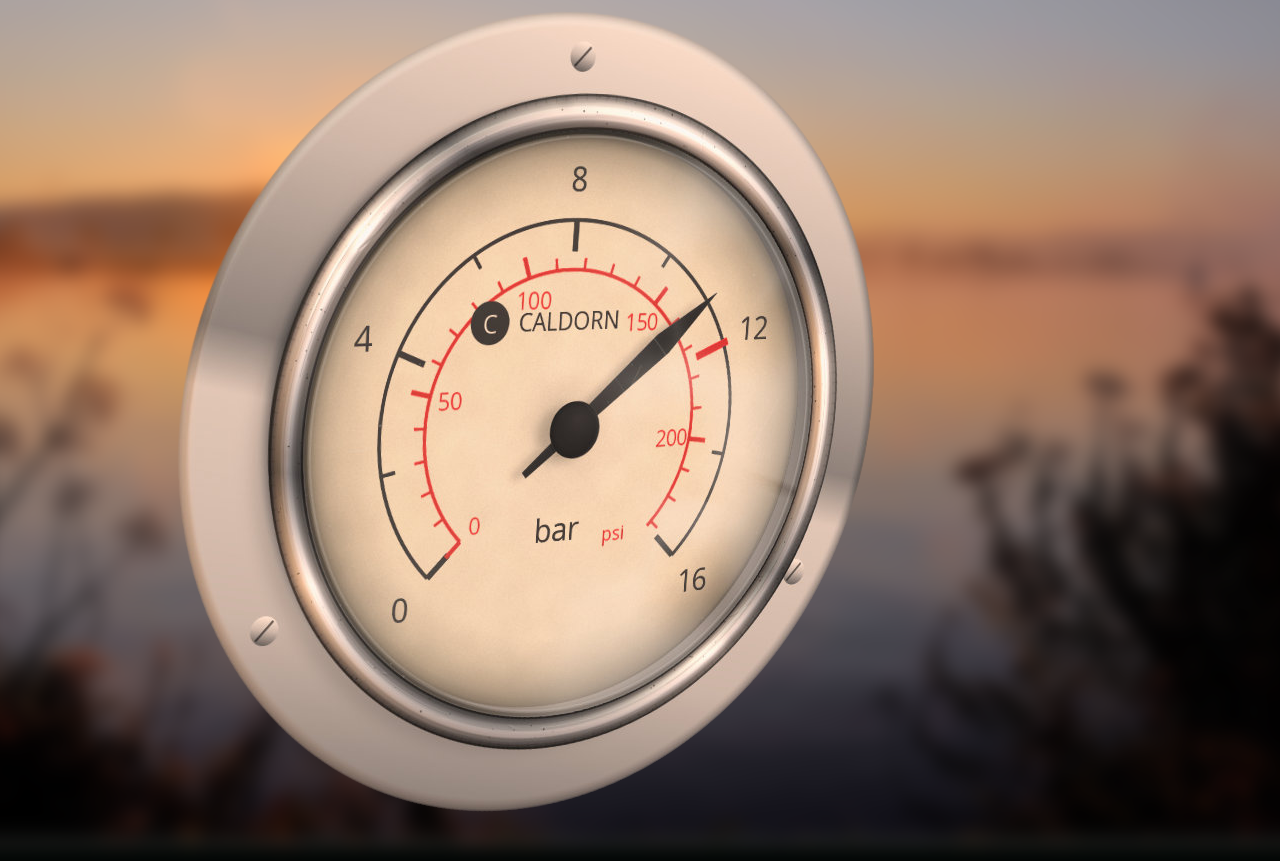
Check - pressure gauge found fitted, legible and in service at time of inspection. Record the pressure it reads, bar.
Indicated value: 11 bar
